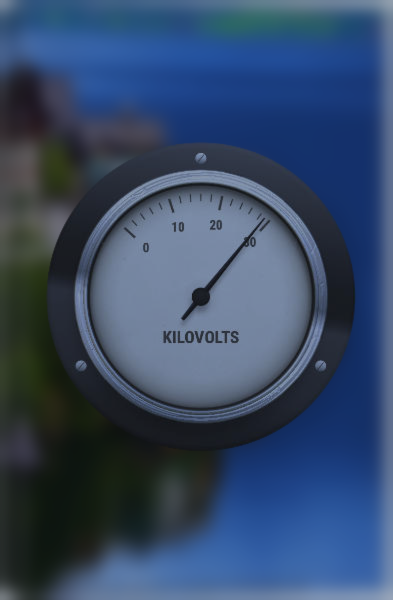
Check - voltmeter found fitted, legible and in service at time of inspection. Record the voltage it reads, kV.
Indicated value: 29 kV
